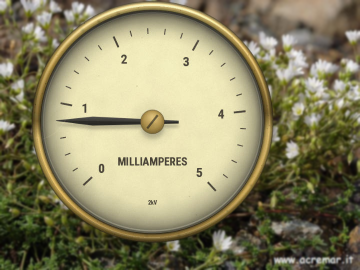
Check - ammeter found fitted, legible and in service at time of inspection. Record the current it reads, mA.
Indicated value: 0.8 mA
